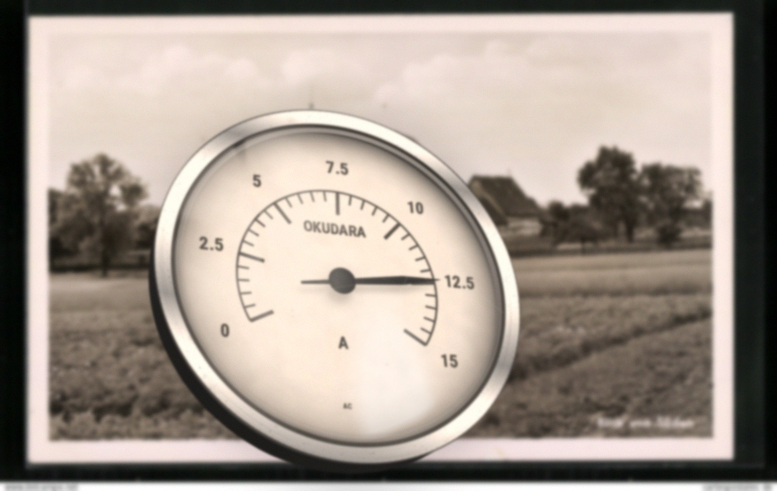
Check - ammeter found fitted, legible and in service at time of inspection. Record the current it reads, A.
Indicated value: 12.5 A
